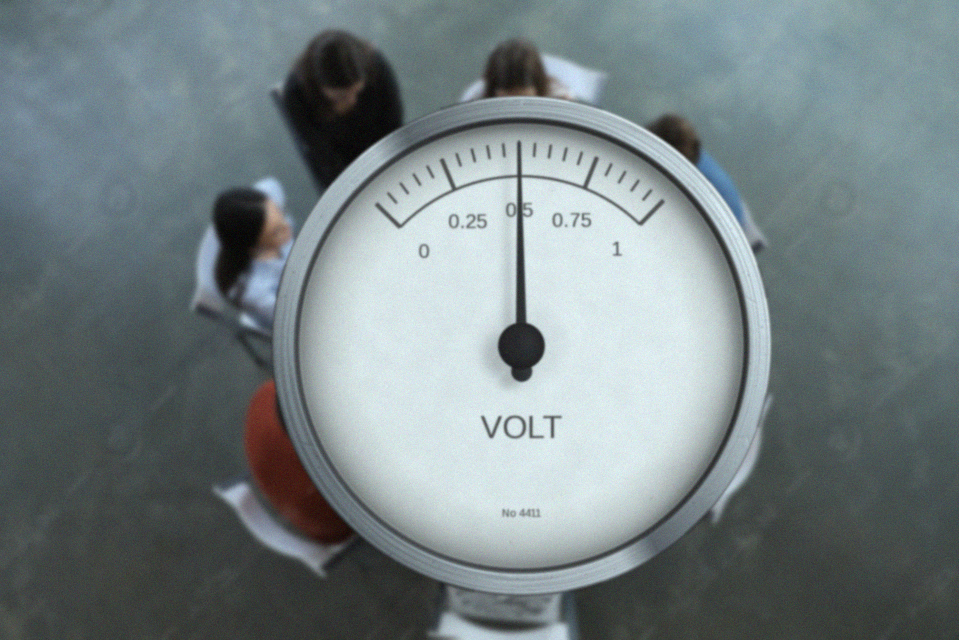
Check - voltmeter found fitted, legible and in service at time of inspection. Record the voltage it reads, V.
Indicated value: 0.5 V
